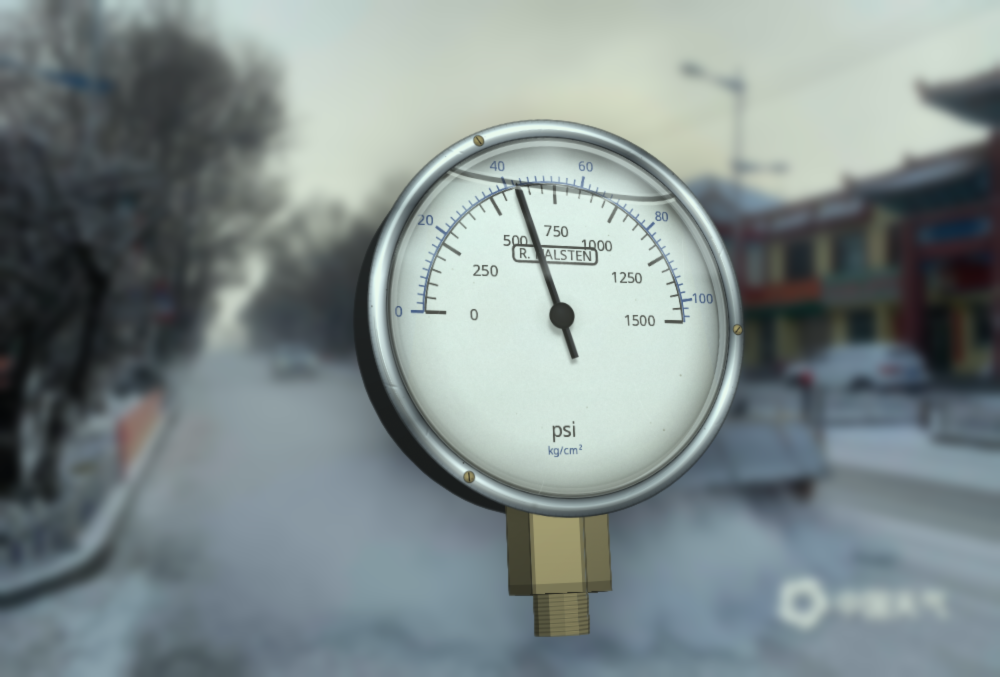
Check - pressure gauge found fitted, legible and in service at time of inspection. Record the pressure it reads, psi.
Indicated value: 600 psi
